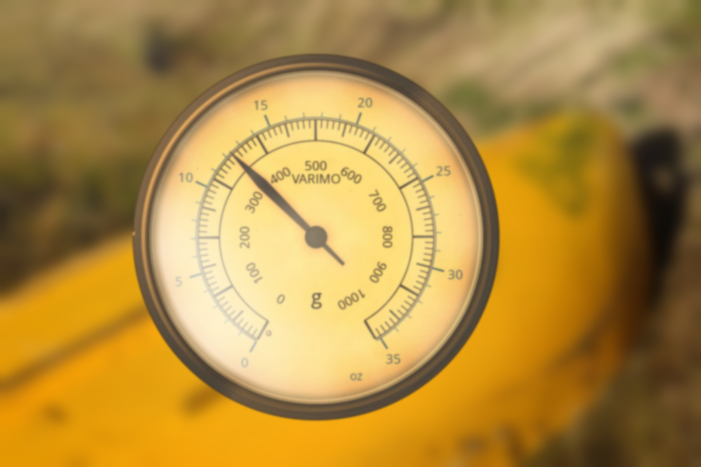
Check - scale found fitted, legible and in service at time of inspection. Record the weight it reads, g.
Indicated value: 350 g
